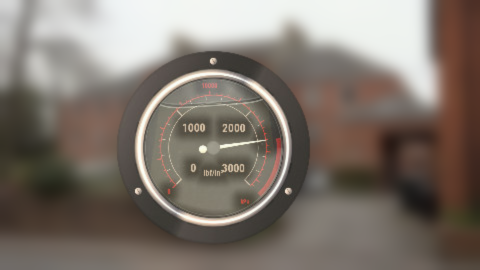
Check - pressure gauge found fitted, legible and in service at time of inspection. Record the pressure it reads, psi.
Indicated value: 2400 psi
